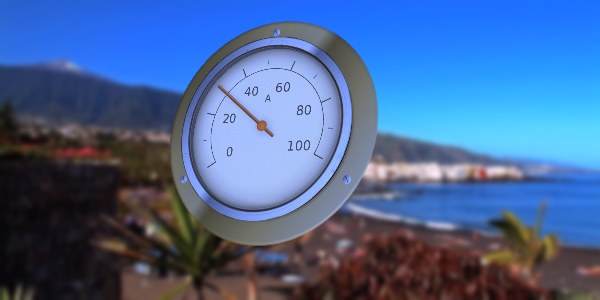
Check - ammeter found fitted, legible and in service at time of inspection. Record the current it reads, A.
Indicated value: 30 A
